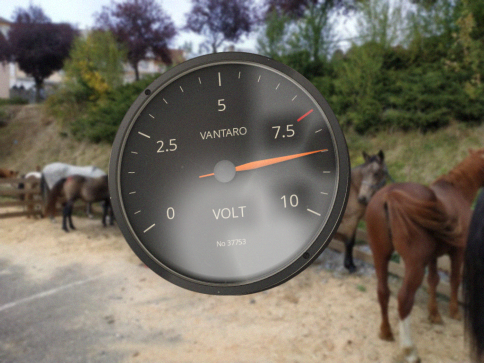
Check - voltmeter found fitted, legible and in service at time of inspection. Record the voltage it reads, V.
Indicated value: 8.5 V
